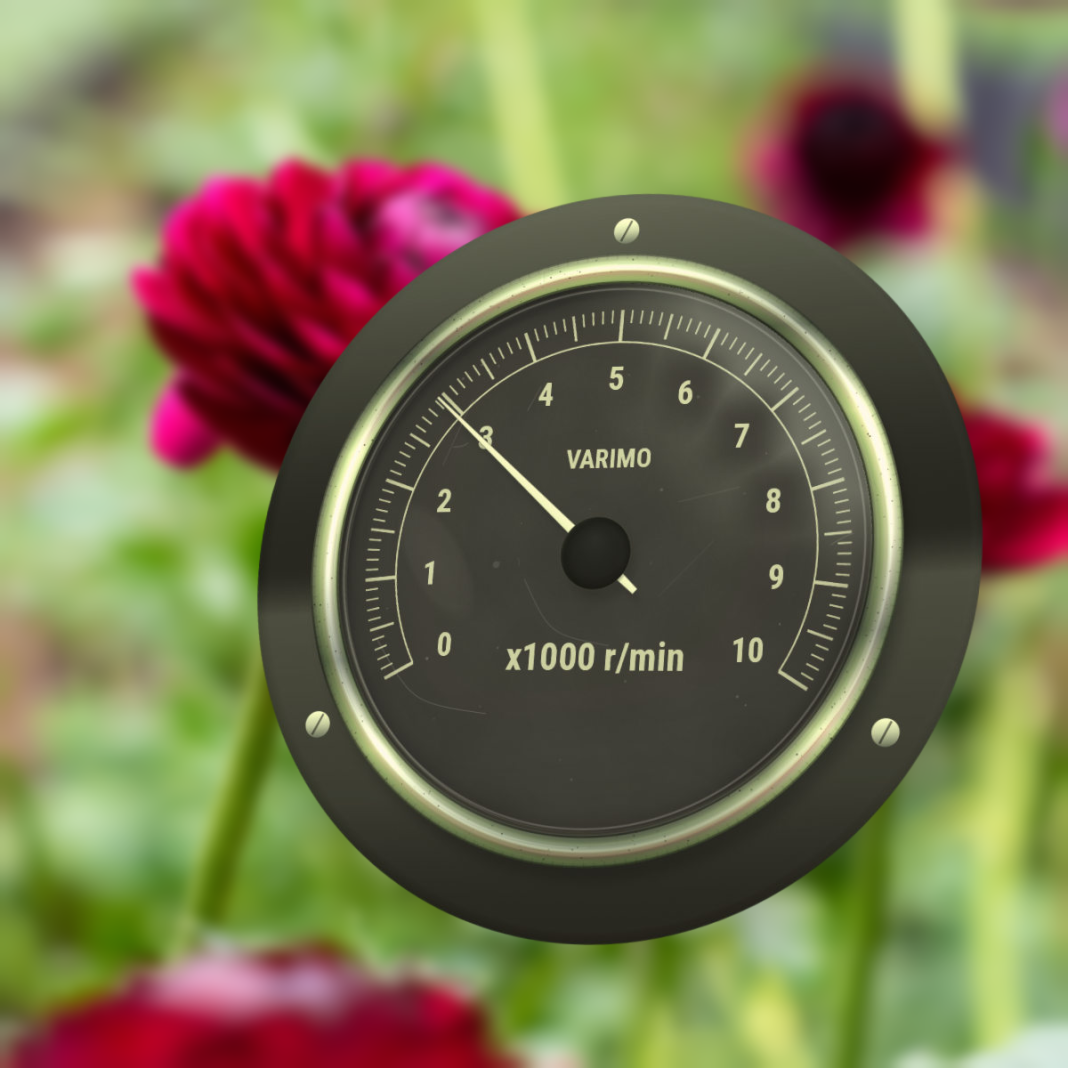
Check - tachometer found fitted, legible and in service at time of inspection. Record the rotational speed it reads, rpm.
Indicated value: 2950 rpm
